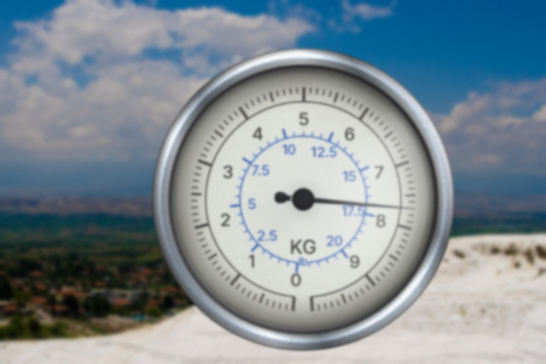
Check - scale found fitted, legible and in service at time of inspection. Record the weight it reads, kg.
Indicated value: 7.7 kg
